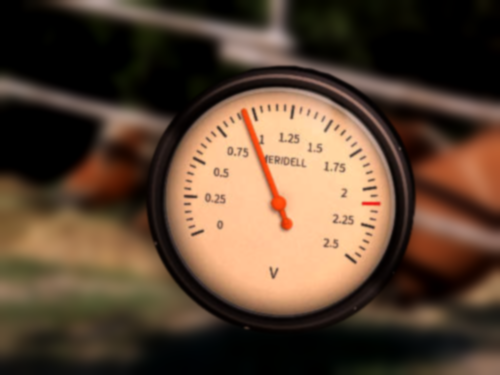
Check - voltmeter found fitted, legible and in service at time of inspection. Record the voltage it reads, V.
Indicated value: 0.95 V
